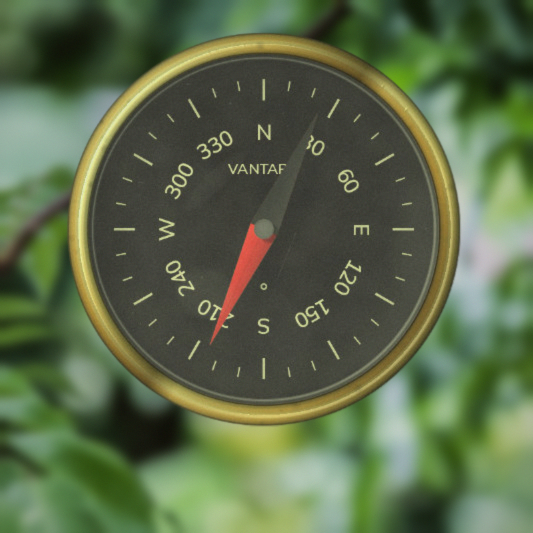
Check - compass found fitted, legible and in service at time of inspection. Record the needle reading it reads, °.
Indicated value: 205 °
